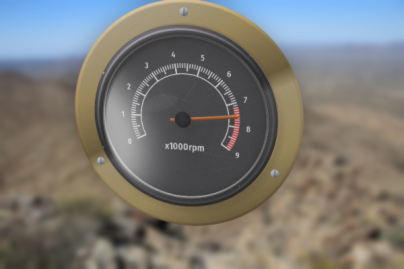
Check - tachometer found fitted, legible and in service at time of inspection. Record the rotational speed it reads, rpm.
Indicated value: 7500 rpm
